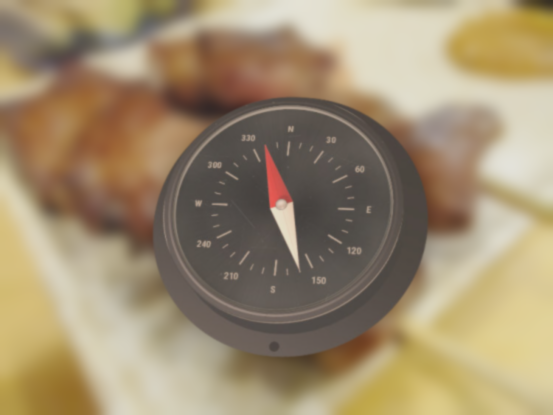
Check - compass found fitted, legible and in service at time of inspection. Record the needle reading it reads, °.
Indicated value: 340 °
